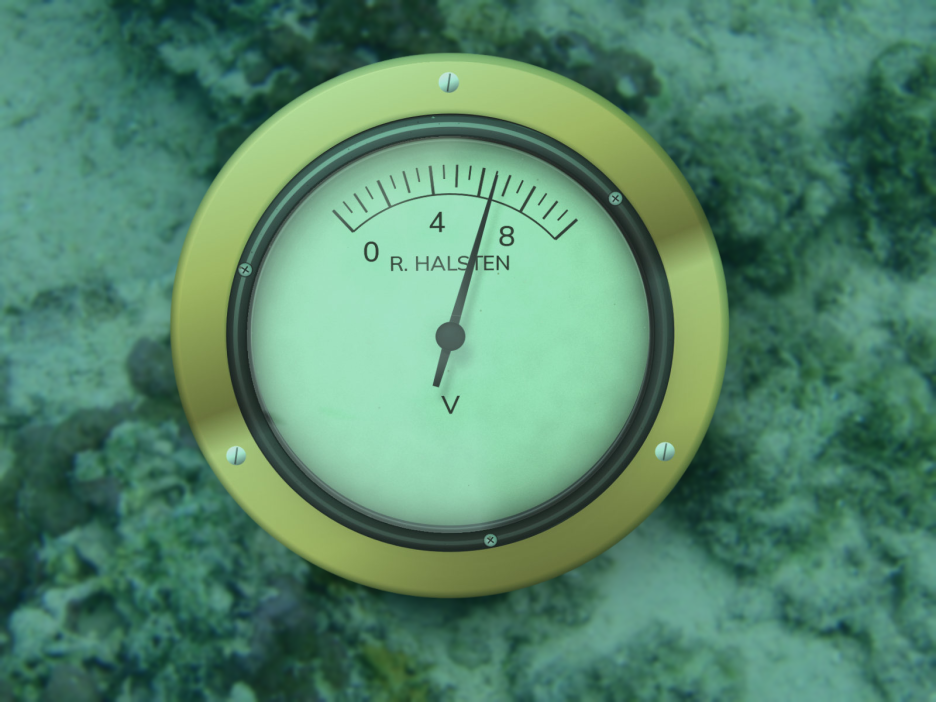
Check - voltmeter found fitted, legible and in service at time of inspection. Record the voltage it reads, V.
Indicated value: 6.5 V
